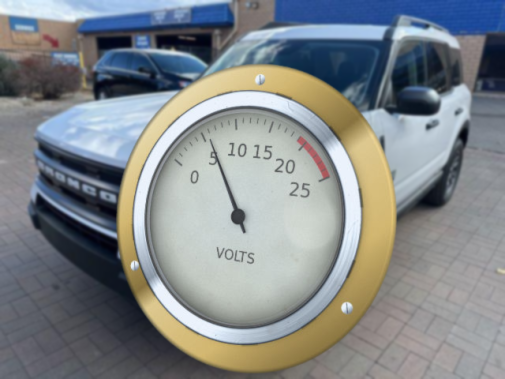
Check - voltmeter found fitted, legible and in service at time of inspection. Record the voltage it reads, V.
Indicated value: 6 V
